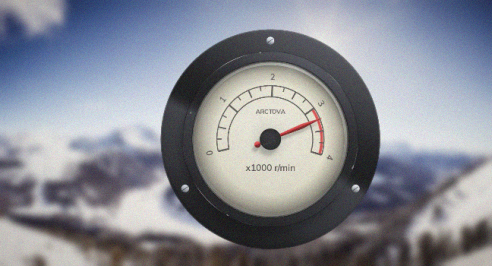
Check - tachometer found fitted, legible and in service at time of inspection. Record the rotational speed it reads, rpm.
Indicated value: 3250 rpm
